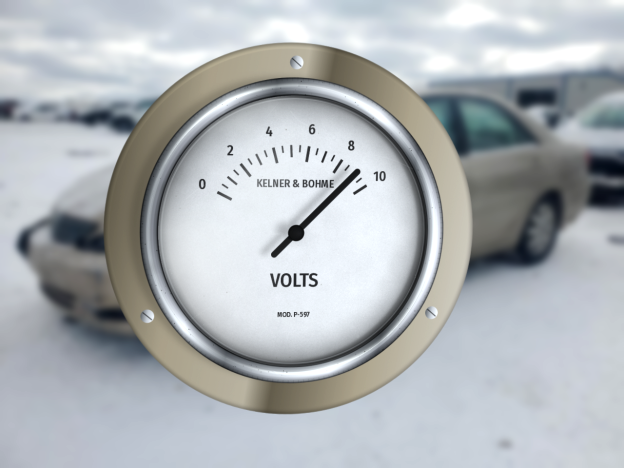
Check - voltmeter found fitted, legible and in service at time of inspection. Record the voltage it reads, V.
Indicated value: 9 V
